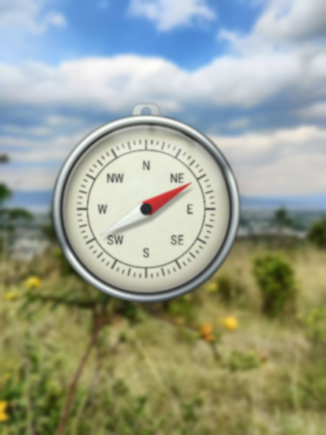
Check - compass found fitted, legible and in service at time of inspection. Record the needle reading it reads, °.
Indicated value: 60 °
